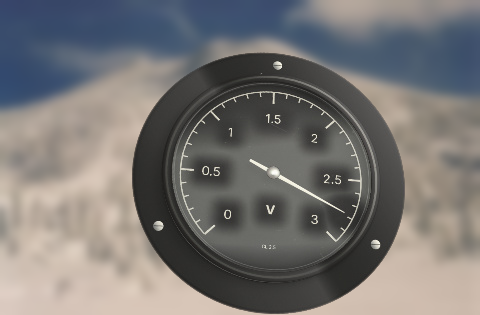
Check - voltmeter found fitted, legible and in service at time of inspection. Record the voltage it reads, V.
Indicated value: 2.8 V
